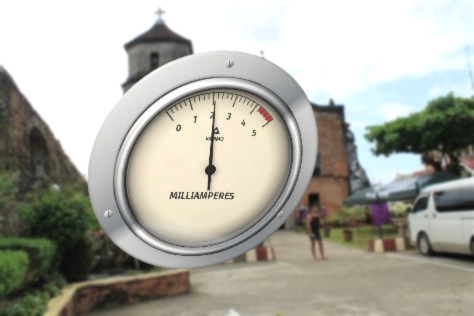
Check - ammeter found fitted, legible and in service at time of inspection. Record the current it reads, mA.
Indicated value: 2 mA
